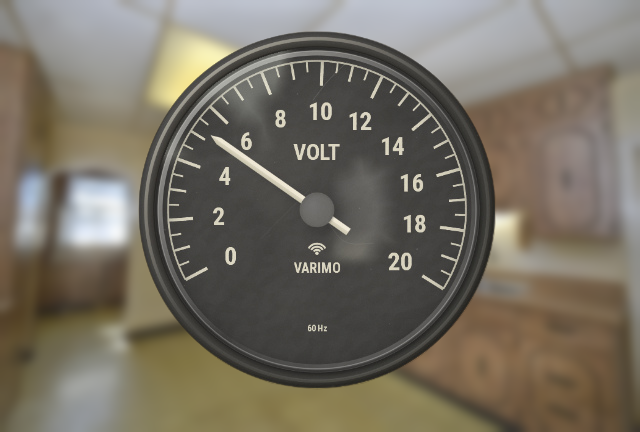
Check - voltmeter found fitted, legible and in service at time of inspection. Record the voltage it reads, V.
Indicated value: 5.25 V
